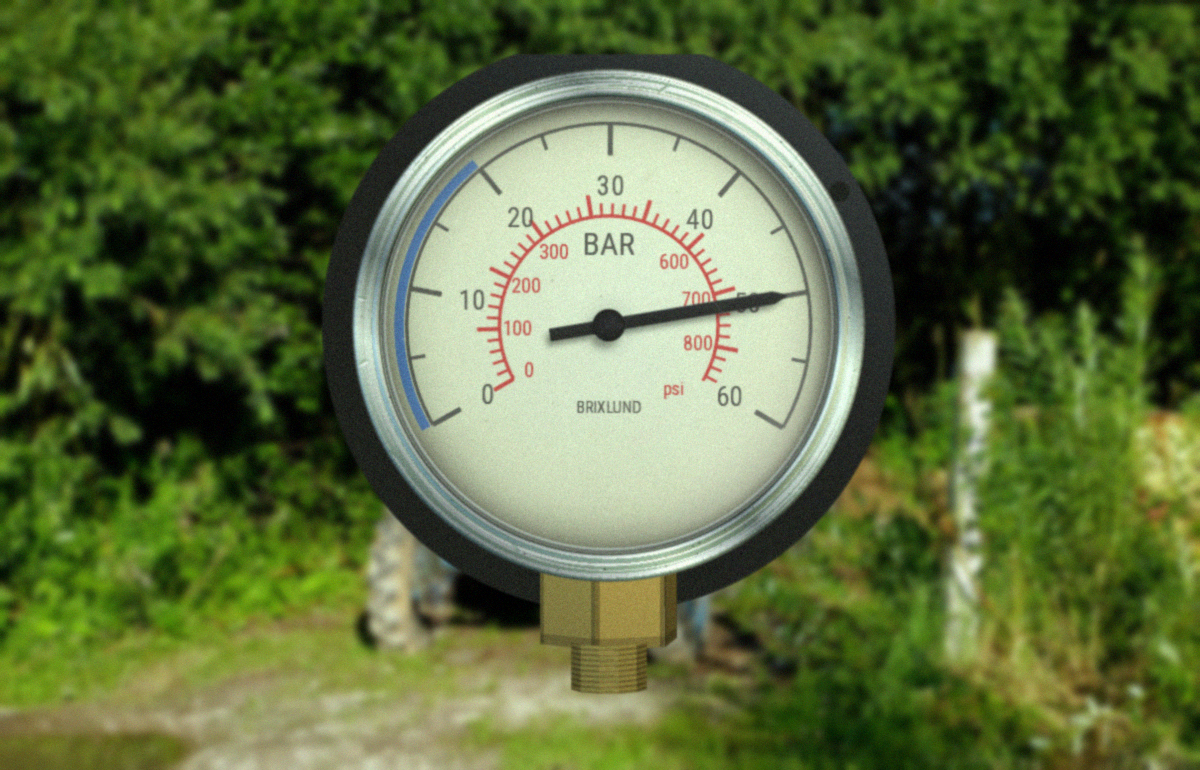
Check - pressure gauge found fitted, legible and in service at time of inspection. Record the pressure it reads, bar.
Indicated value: 50 bar
